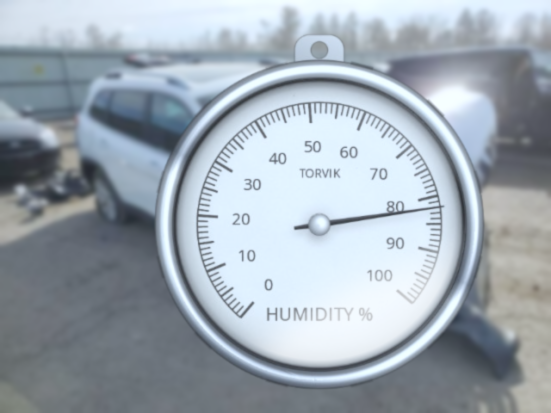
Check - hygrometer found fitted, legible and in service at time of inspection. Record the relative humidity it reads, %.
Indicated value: 82 %
